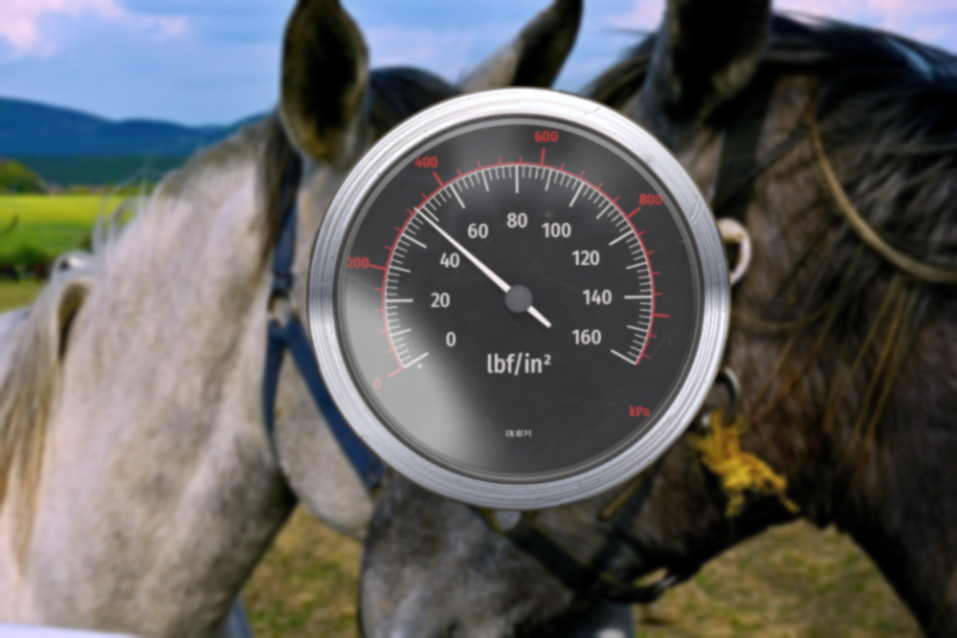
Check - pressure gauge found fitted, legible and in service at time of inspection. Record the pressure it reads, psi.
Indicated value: 48 psi
